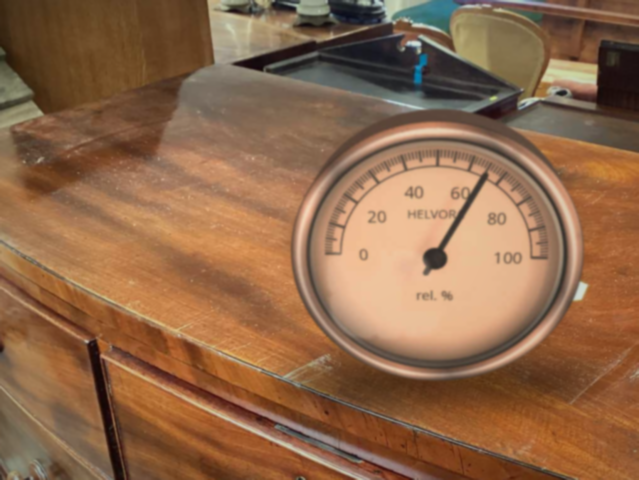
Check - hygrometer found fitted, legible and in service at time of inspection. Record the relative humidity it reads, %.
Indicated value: 65 %
